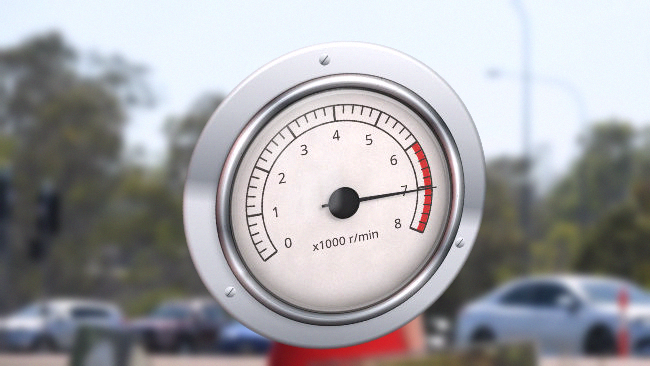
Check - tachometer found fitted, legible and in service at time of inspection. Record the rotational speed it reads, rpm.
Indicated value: 7000 rpm
